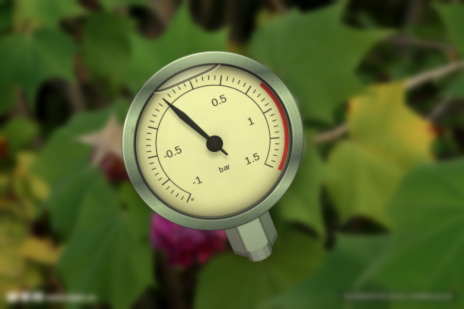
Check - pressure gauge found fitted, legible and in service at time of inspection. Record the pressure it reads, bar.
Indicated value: 0 bar
